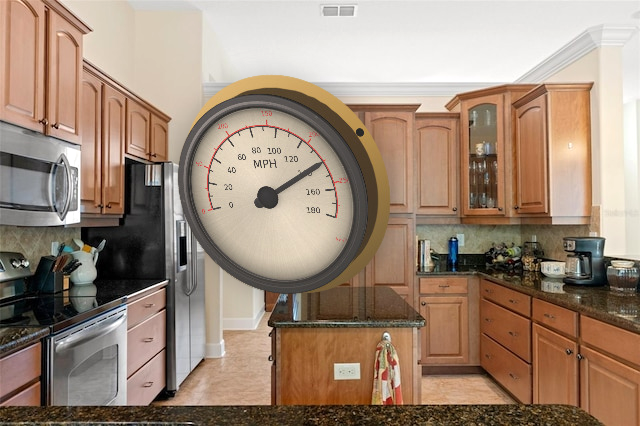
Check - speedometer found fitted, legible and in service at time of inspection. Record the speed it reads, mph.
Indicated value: 140 mph
